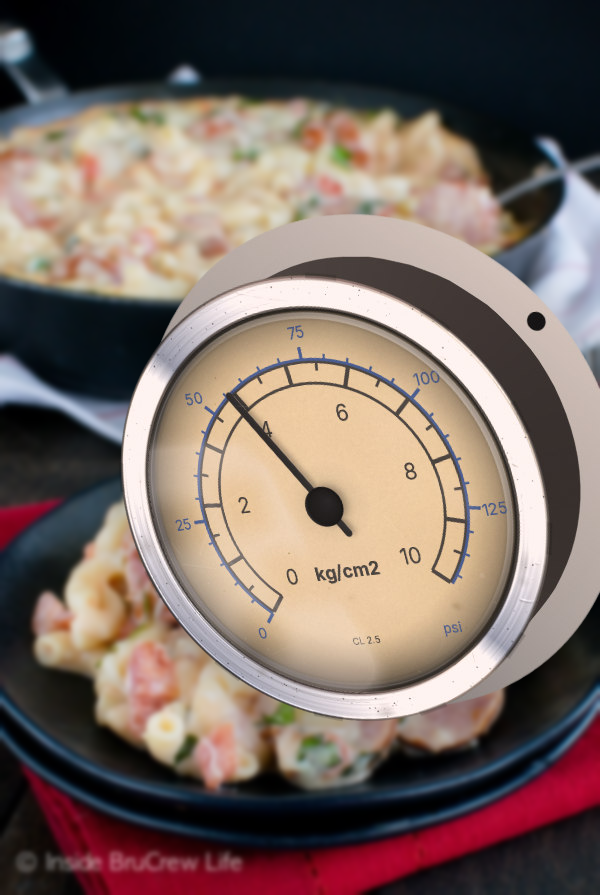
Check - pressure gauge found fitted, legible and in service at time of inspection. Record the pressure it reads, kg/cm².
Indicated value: 4 kg/cm²
